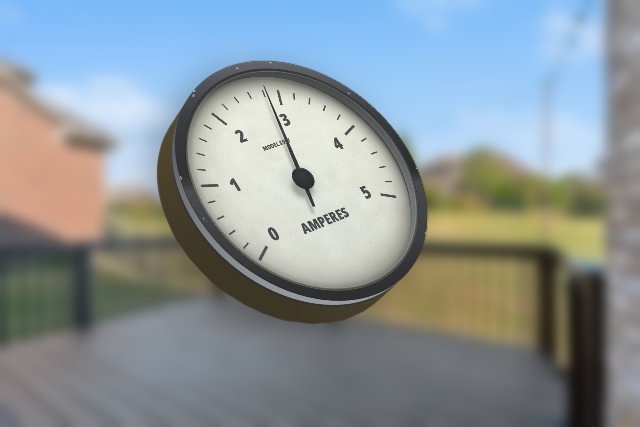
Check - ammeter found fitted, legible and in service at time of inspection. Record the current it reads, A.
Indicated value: 2.8 A
